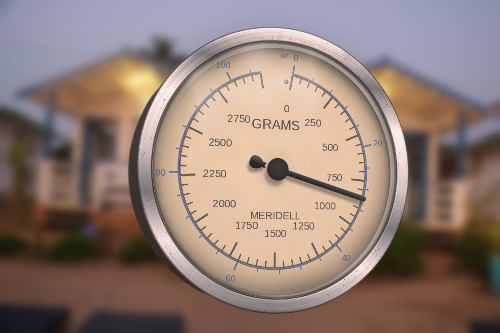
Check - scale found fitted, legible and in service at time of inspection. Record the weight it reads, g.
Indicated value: 850 g
